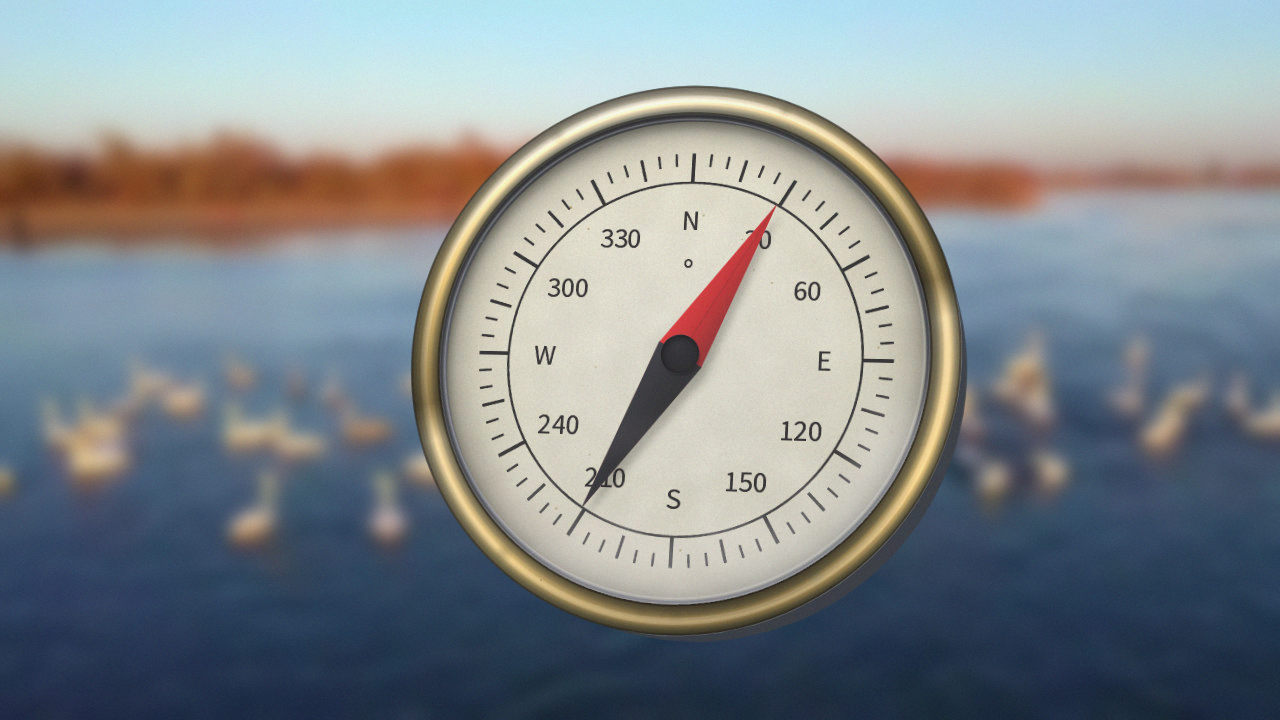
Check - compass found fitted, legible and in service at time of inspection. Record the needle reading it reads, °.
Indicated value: 30 °
